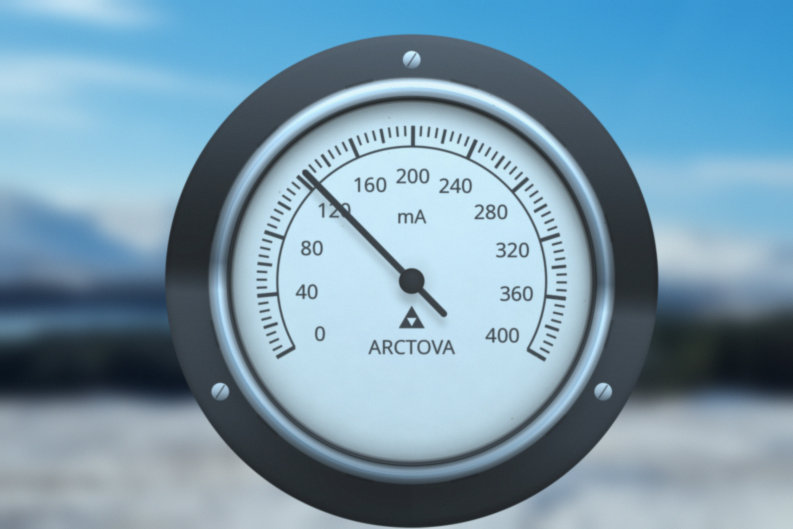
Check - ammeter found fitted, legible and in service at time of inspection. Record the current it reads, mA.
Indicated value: 125 mA
